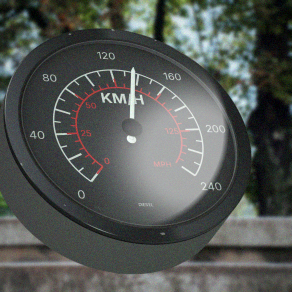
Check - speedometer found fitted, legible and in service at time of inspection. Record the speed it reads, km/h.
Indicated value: 135 km/h
